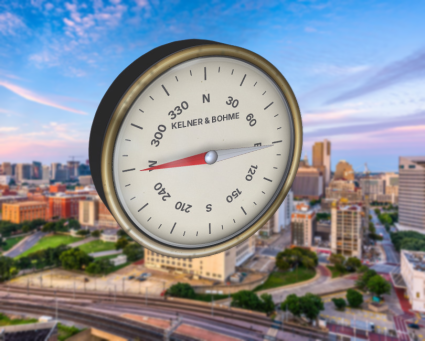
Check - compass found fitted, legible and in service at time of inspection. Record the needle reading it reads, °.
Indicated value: 270 °
